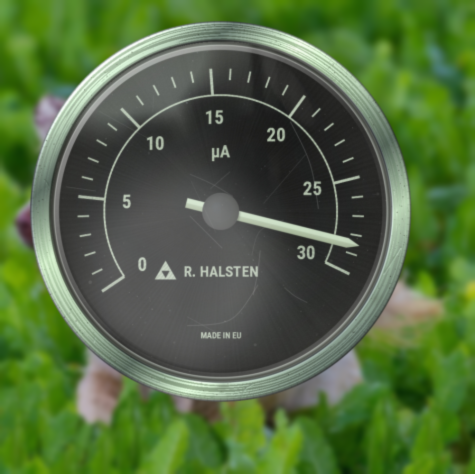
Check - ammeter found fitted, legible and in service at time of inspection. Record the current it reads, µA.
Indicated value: 28.5 µA
